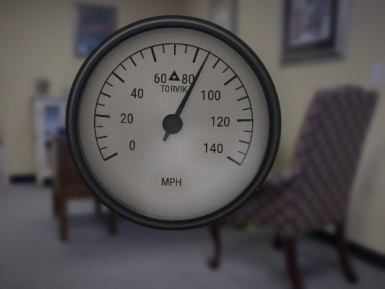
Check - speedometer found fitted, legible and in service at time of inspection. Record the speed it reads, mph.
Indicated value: 85 mph
